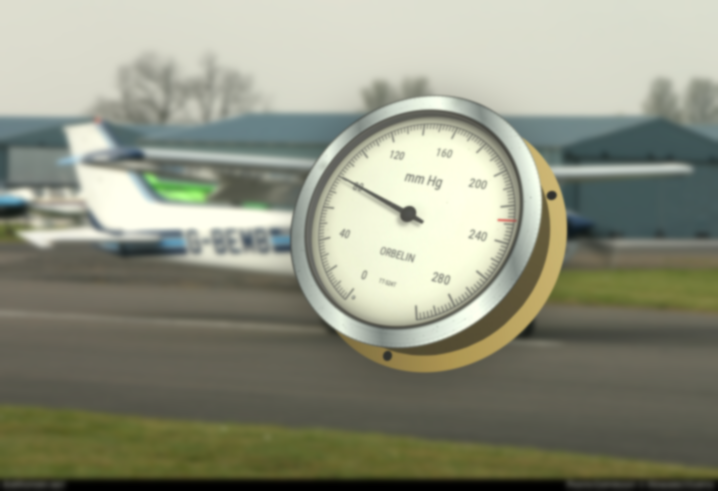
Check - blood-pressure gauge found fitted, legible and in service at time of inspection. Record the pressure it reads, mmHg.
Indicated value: 80 mmHg
